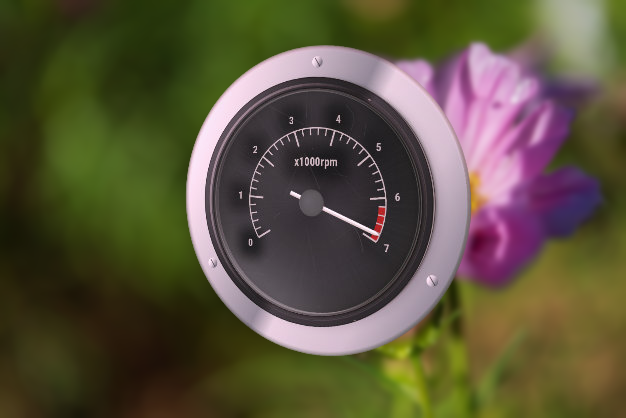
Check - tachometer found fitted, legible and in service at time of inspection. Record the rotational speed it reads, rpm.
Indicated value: 6800 rpm
